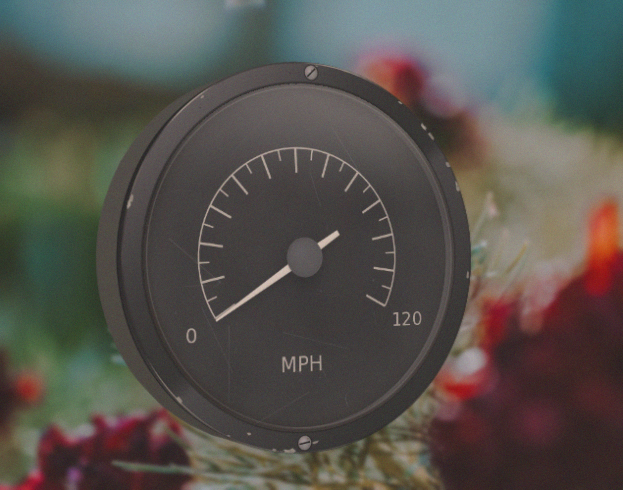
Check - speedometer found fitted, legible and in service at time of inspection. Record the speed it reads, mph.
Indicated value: 0 mph
